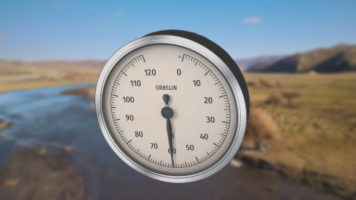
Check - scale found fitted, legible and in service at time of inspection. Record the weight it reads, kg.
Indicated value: 60 kg
